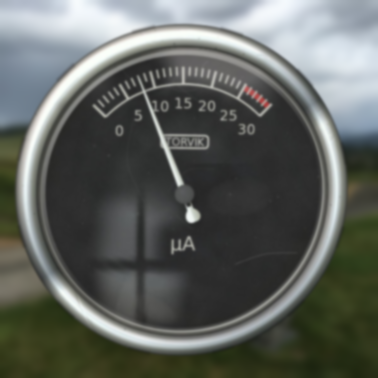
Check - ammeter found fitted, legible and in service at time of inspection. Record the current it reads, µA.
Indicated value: 8 µA
